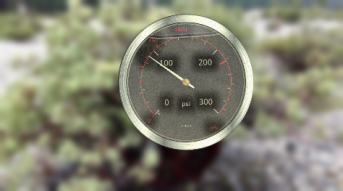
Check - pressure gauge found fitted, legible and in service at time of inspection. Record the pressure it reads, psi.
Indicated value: 90 psi
